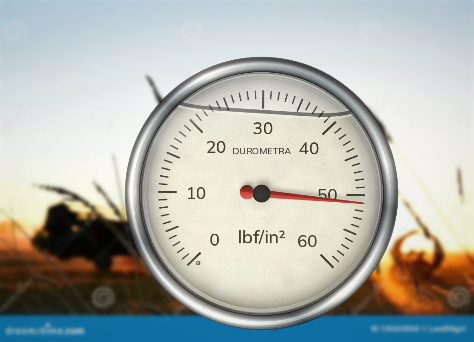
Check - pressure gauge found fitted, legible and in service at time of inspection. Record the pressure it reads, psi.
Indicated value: 51 psi
